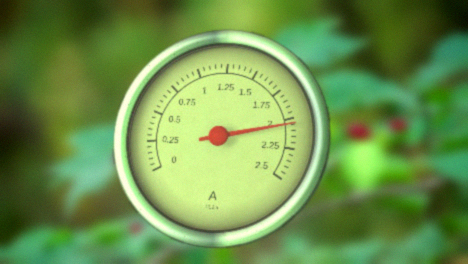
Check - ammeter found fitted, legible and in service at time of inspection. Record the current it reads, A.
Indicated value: 2.05 A
